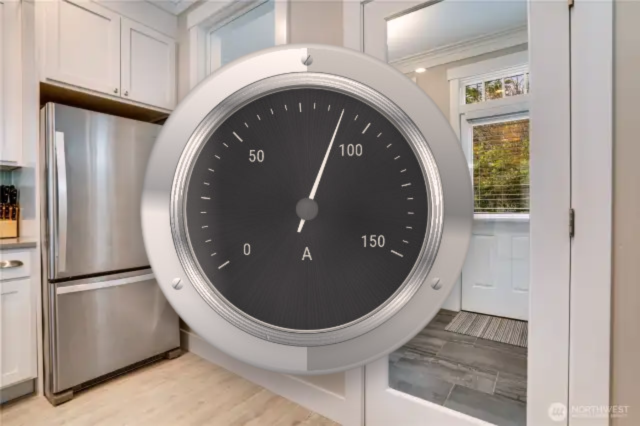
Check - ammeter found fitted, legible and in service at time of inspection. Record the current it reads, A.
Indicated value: 90 A
